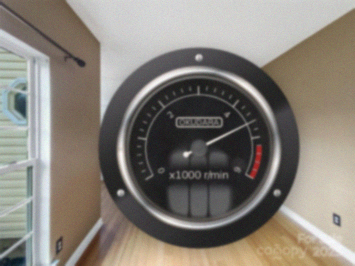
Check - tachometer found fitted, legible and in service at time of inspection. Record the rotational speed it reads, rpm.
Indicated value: 4600 rpm
